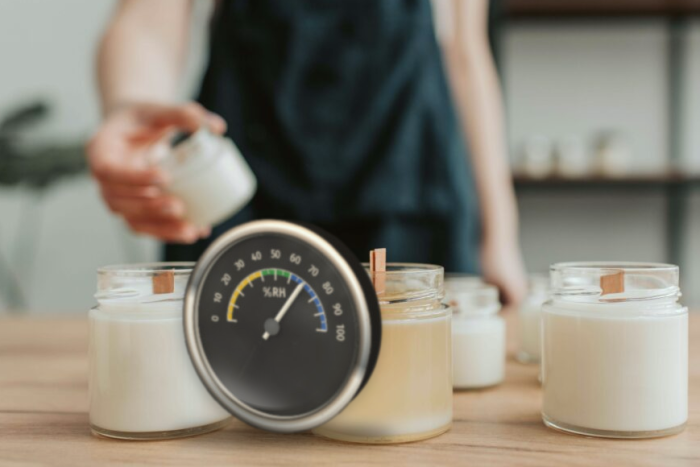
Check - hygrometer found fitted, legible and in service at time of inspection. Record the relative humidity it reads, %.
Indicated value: 70 %
